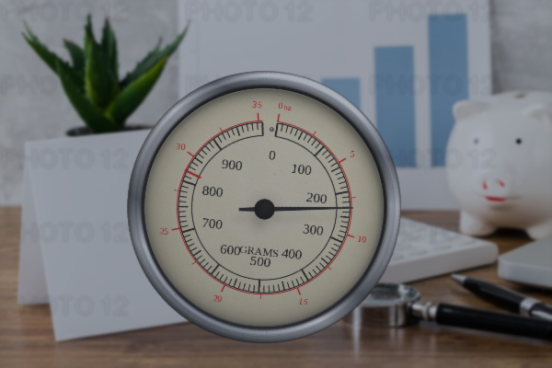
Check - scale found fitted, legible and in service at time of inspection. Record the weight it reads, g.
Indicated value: 230 g
